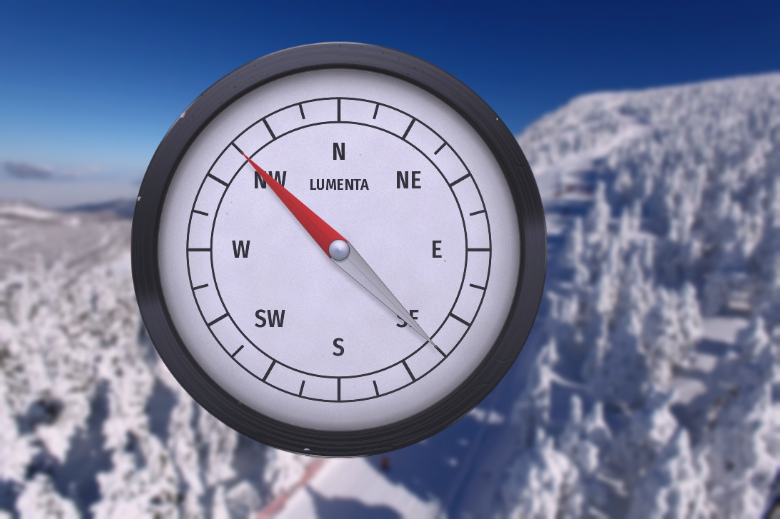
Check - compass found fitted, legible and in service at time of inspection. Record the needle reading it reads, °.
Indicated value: 315 °
